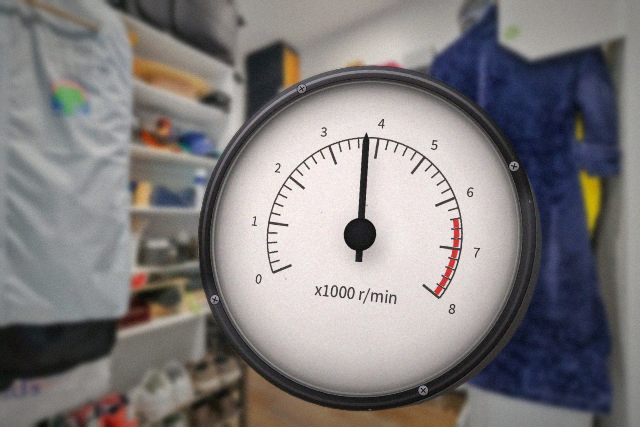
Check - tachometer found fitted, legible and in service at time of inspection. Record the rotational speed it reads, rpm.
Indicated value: 3800 rpm
